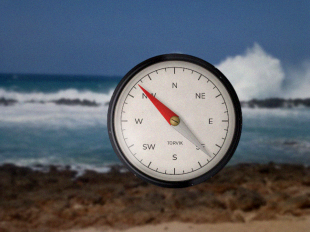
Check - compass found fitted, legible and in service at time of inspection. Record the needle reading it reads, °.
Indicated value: 315 °
